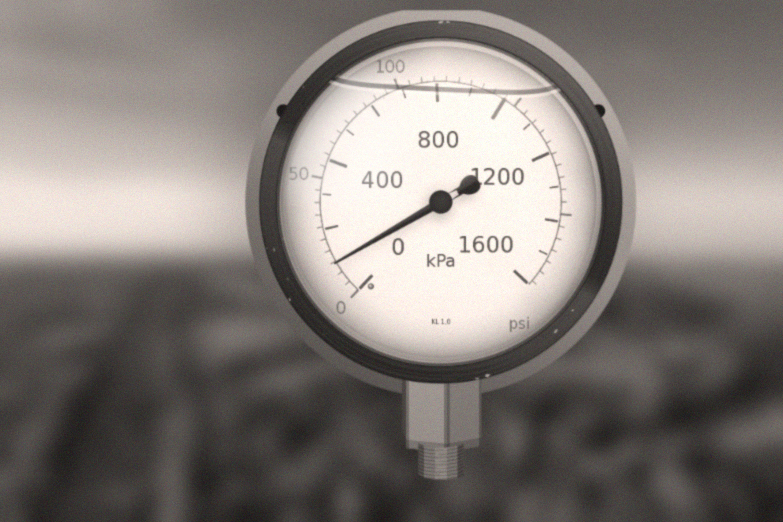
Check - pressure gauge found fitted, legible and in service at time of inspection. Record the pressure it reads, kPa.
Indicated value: 100 kPa
